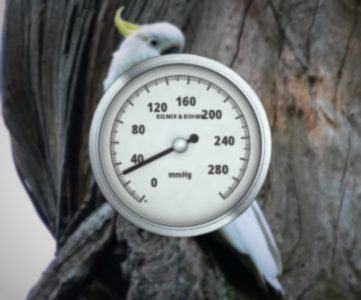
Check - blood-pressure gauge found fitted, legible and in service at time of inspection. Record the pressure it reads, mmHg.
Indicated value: 30 mmHg
